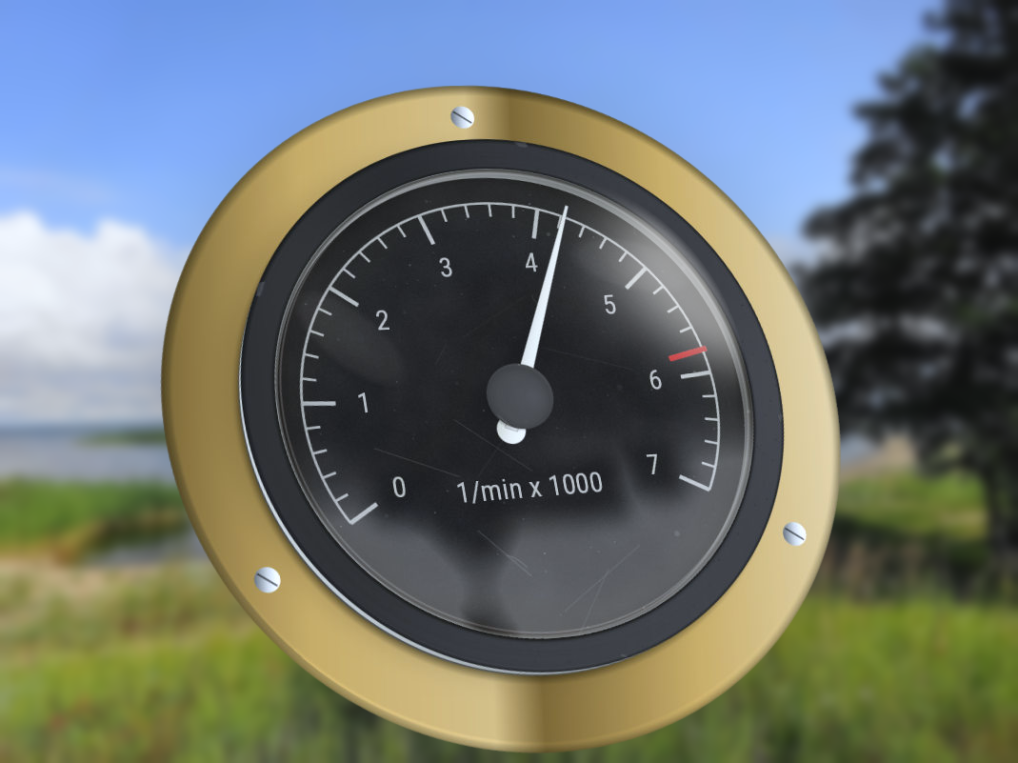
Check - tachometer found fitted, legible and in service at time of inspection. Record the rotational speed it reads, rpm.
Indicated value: 4200 rpm
